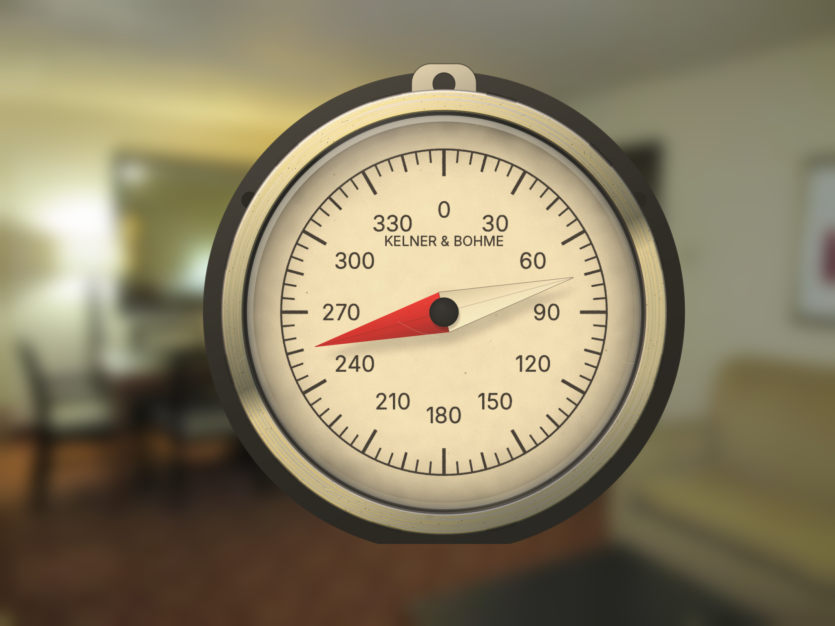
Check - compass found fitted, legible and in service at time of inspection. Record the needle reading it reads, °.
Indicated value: 255 °
